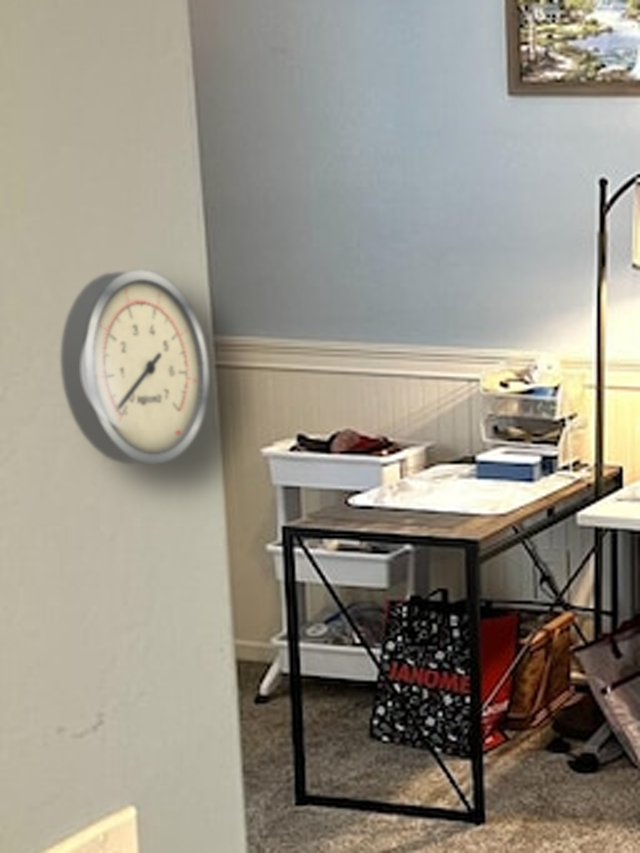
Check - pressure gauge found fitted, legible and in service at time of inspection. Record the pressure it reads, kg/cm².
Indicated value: 0.25 kg/cm²
